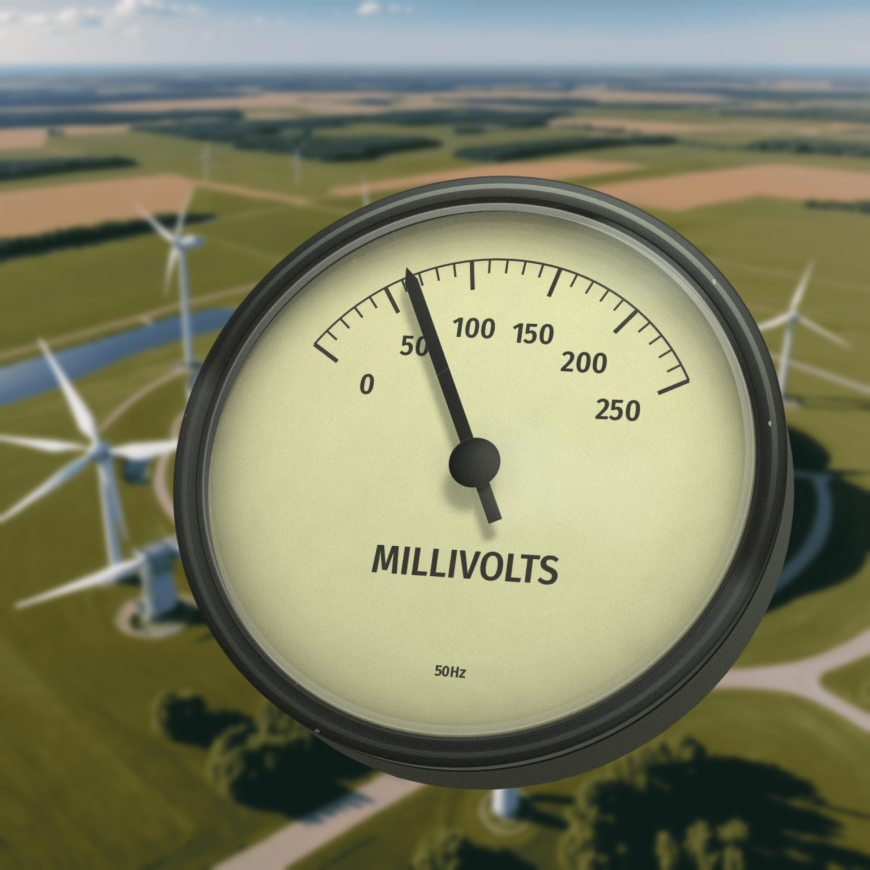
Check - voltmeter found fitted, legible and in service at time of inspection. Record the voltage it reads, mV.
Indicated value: 65 mV
